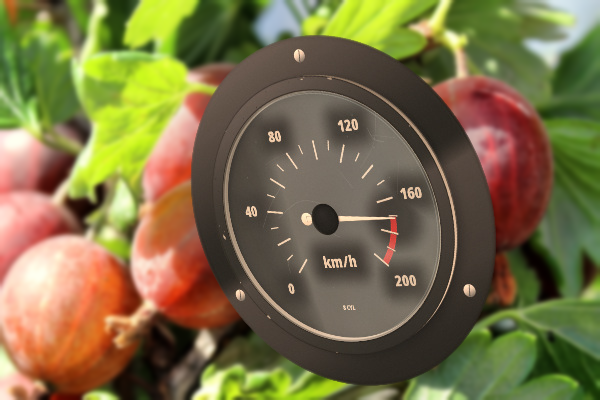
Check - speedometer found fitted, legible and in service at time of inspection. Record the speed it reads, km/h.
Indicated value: 170 km/h
